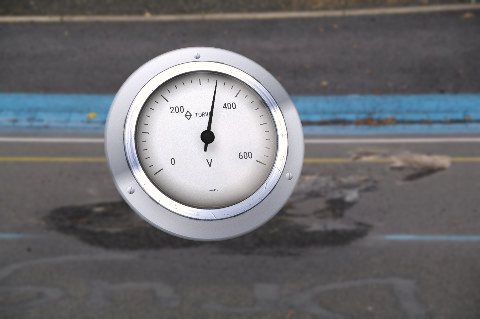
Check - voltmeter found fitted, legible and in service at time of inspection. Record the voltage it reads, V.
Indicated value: 340 V
